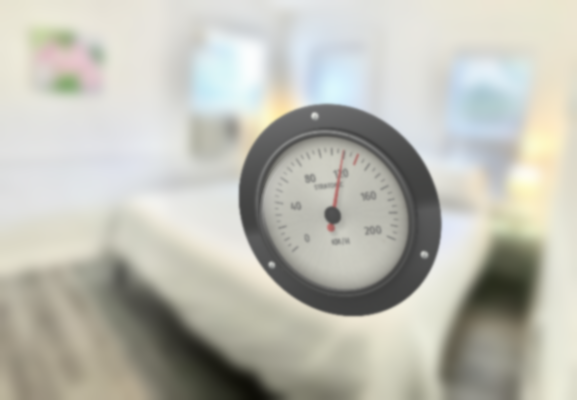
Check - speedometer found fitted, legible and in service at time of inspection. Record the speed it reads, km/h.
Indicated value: 120 km/h
